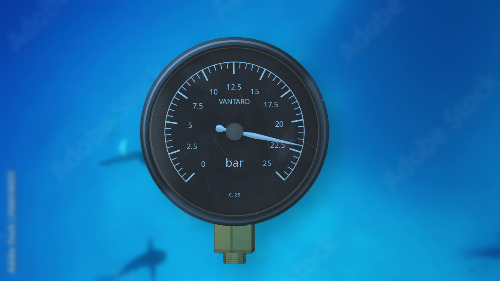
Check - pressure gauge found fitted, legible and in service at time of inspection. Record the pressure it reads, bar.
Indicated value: 22 bar
